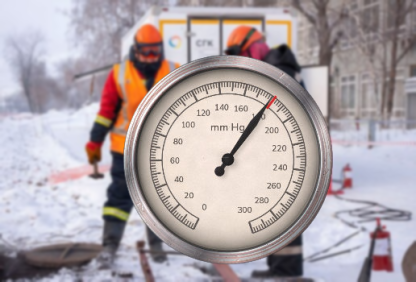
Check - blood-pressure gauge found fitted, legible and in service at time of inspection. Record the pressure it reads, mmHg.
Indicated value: 180 mmHg
